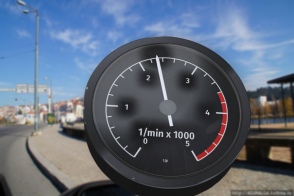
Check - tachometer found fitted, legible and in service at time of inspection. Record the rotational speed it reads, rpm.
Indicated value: 2300 rpm
